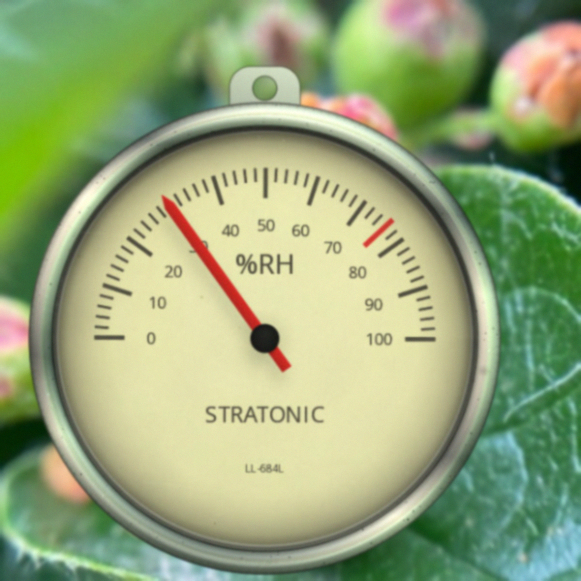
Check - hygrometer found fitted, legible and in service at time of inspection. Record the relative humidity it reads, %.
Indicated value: 30 %
